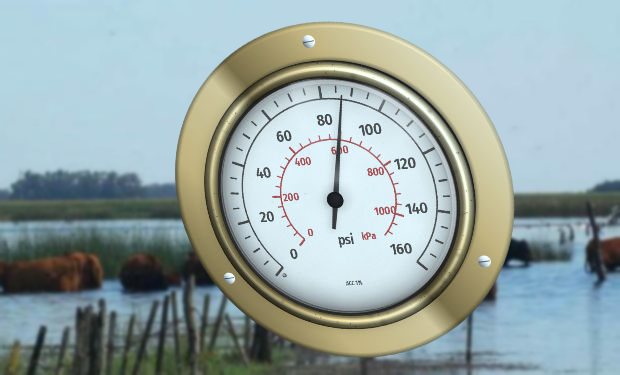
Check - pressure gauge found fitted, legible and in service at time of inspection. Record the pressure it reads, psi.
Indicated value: 87.5 psi
